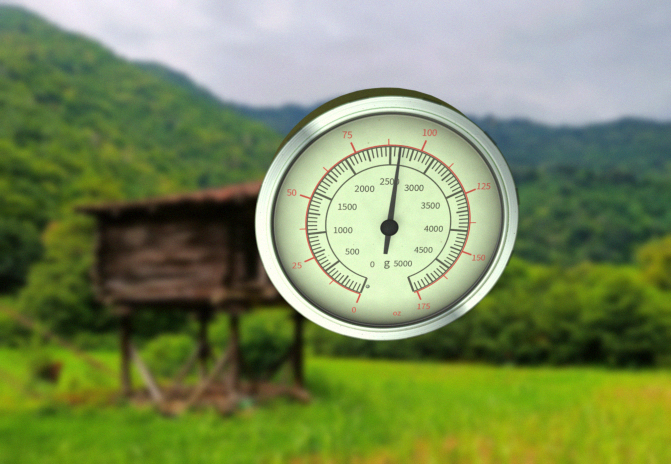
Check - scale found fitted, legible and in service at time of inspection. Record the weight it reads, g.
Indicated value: 2600 g
